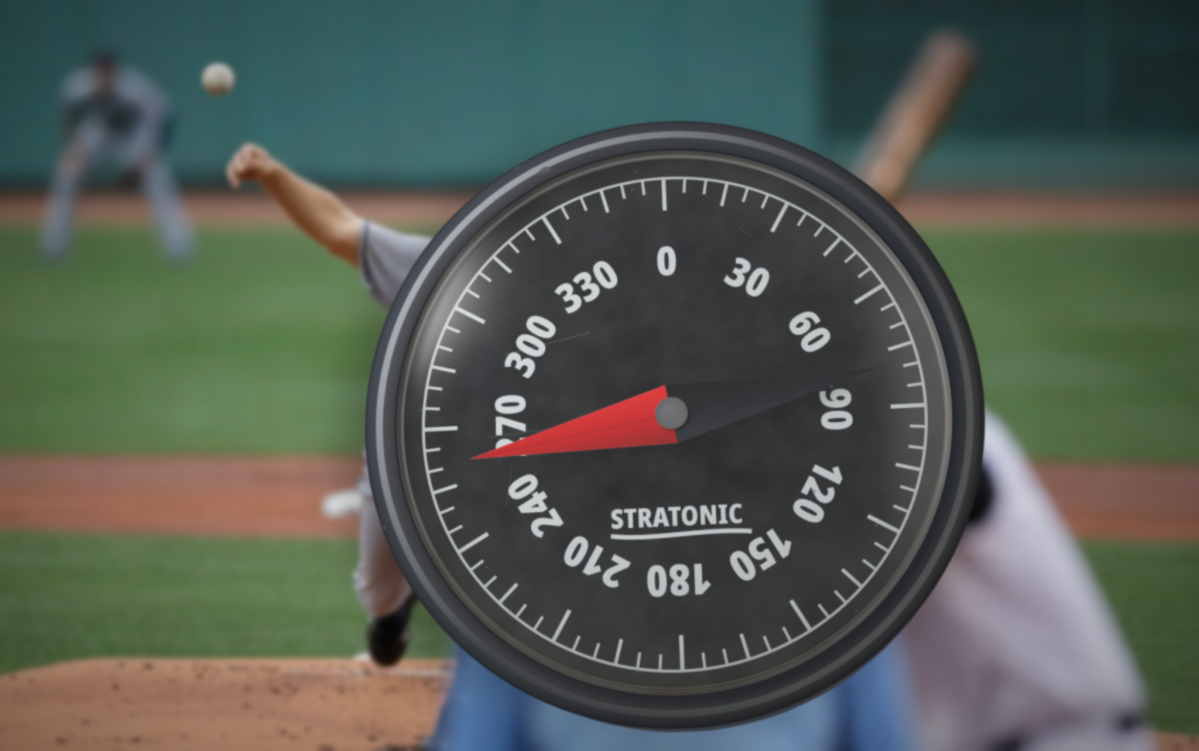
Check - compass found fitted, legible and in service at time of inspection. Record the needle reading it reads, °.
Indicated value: 260 °
